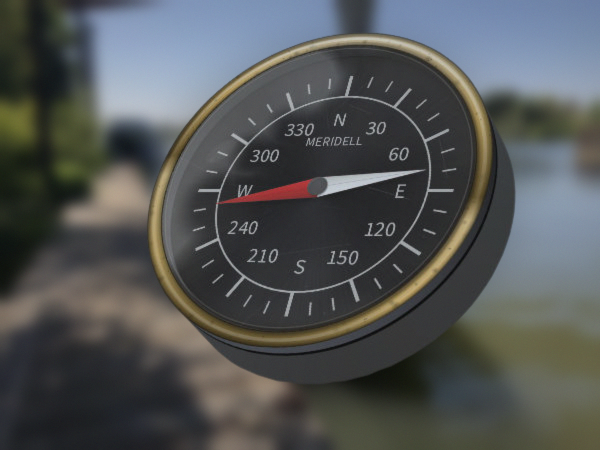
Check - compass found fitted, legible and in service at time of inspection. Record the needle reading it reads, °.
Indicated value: 260 °
